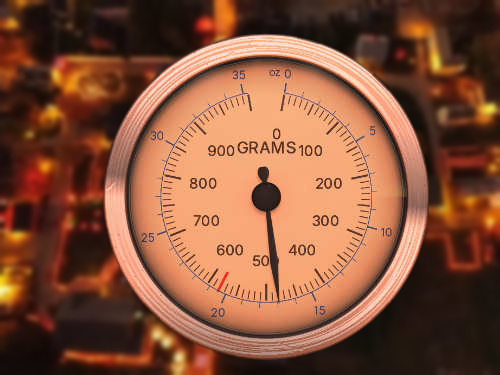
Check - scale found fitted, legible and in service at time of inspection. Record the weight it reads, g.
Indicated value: 480 g
